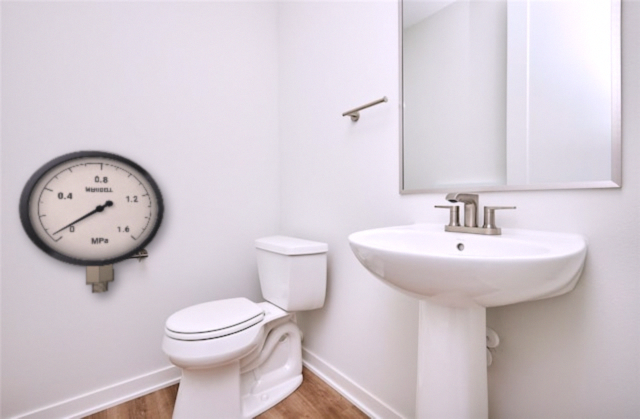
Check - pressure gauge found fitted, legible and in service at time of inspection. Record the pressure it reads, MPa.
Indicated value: 0.05 MPa
